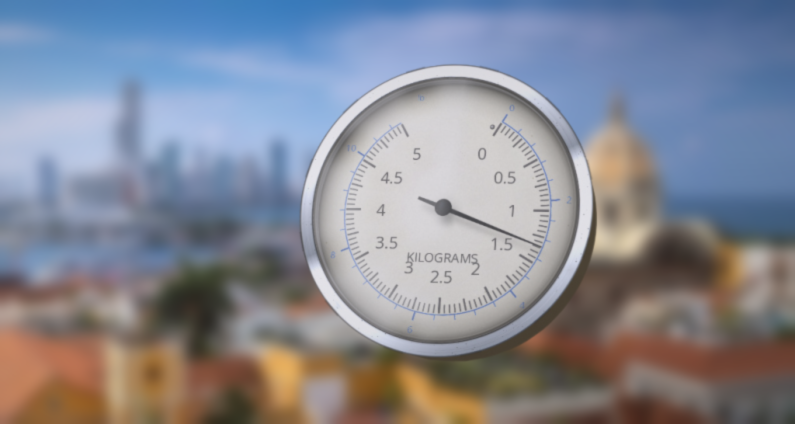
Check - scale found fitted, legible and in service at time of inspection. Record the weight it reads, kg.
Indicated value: 1.35 kg
